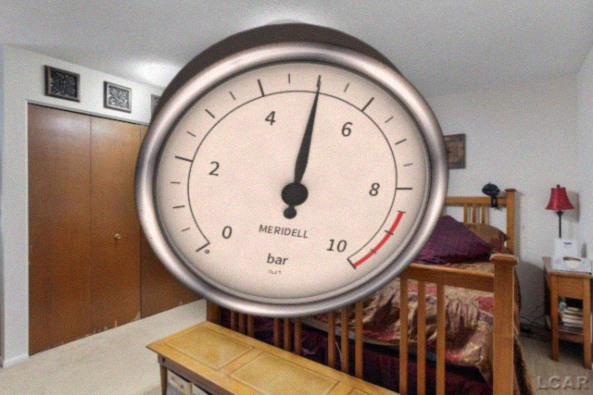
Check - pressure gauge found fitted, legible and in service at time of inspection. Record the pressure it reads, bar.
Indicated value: 5 bar
